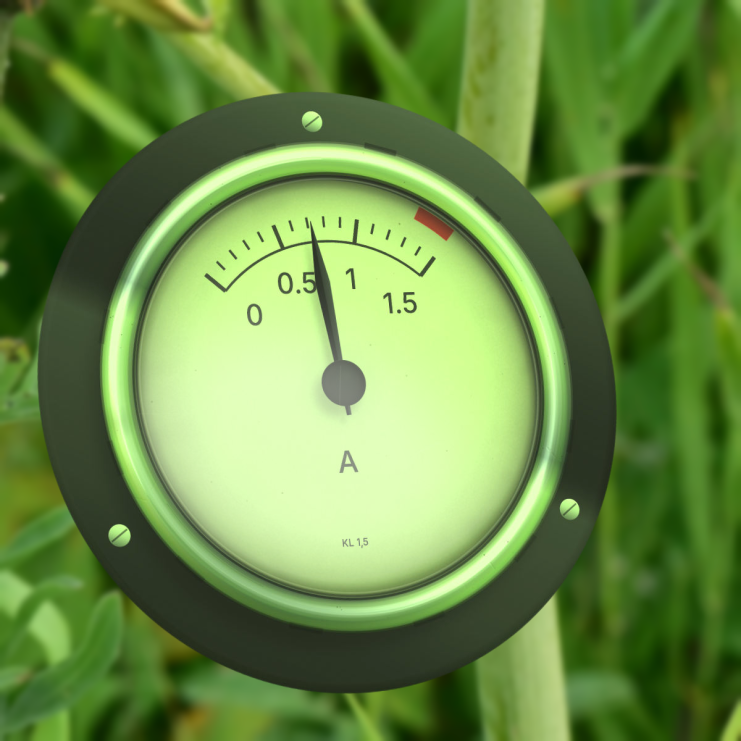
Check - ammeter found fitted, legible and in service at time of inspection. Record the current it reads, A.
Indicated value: 0.7 A
